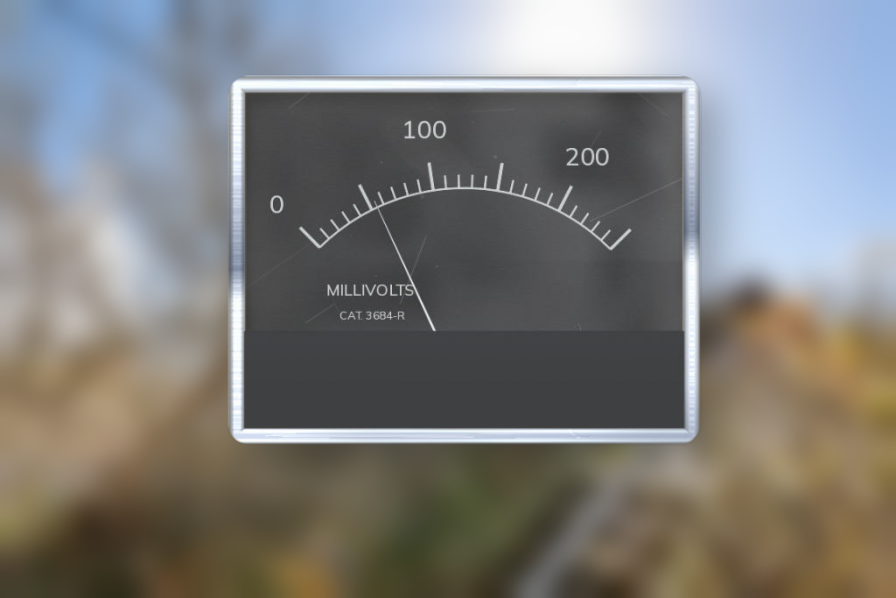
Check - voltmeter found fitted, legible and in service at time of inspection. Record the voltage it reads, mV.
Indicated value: 55 mV
